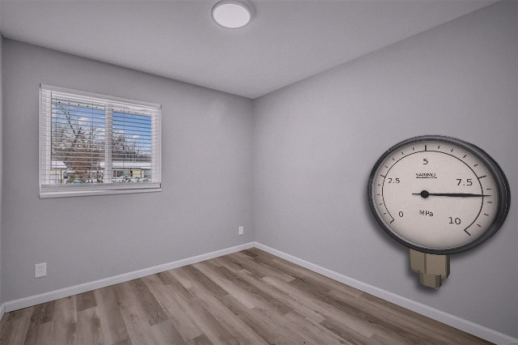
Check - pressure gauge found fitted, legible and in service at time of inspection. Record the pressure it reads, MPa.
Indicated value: 8.25 MPa
